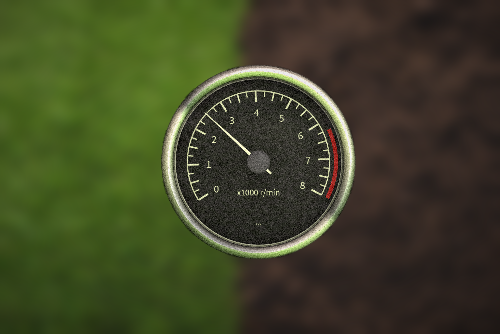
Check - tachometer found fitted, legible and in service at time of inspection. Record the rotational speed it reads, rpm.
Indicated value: 2500 rpm
